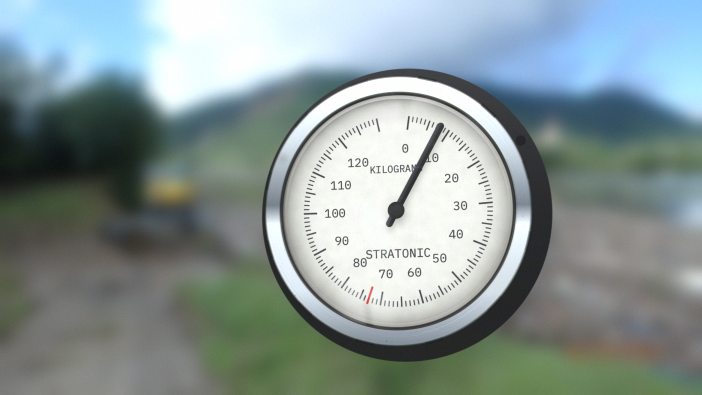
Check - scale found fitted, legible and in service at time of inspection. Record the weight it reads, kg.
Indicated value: 8 kg
